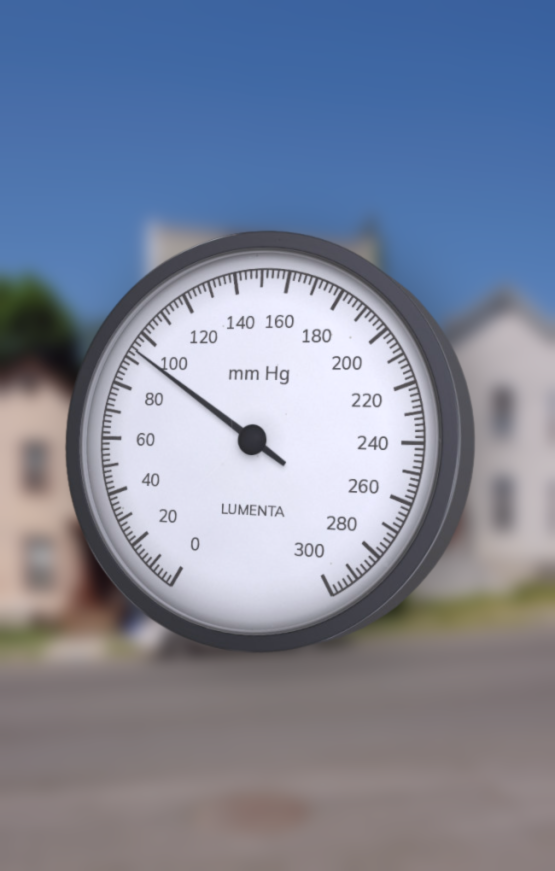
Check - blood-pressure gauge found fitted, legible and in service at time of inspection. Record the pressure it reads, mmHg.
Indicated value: 94 mmHg
